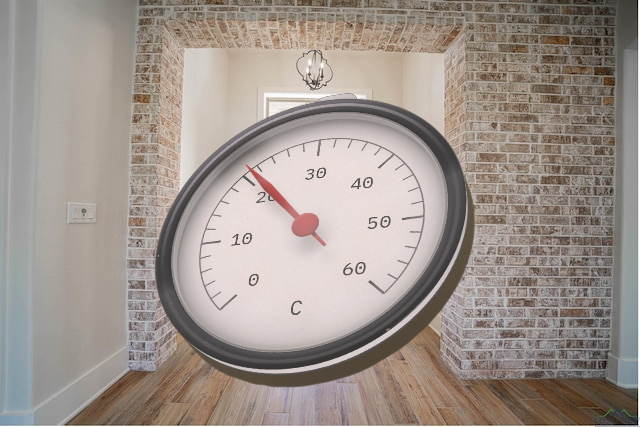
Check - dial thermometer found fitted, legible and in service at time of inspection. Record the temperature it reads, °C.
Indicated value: 21 °C
